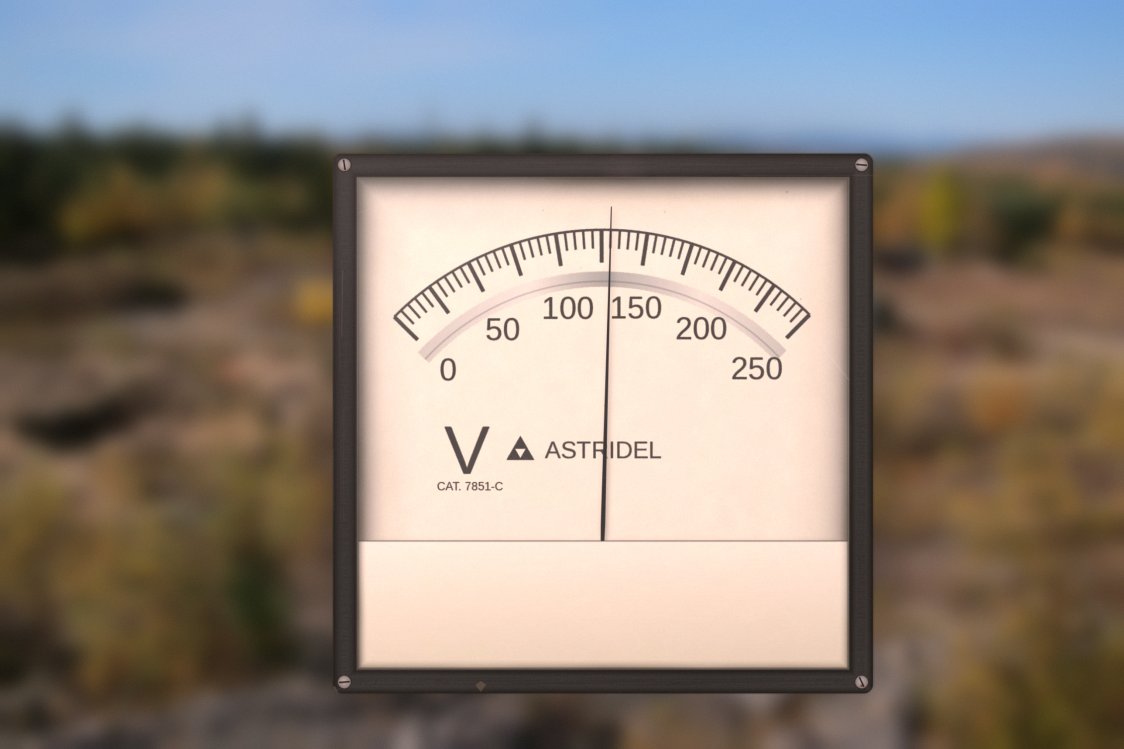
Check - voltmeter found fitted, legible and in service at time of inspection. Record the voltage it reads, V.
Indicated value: 130 V
